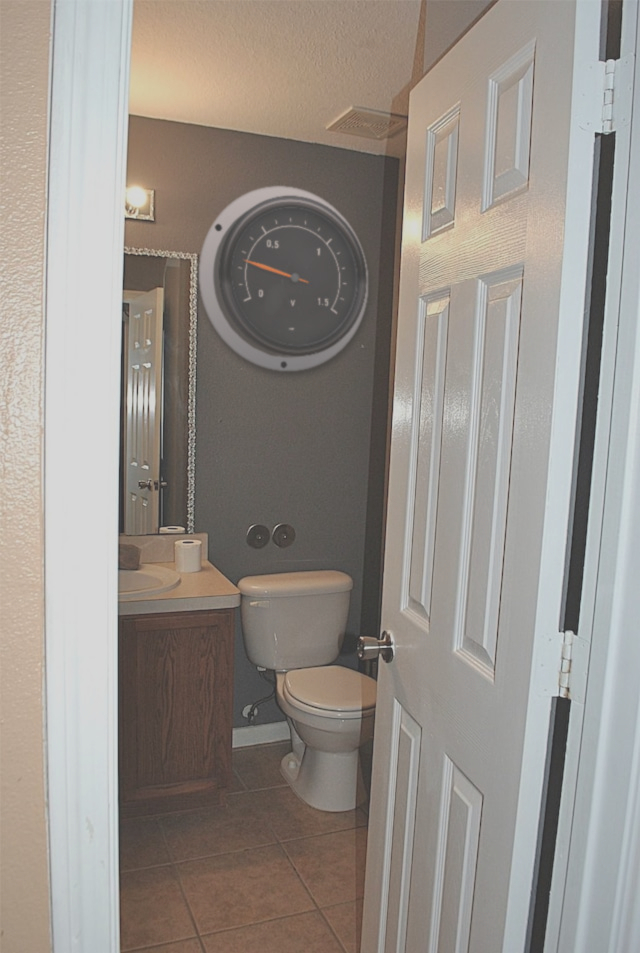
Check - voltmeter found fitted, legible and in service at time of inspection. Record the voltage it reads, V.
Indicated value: 0.25 V
